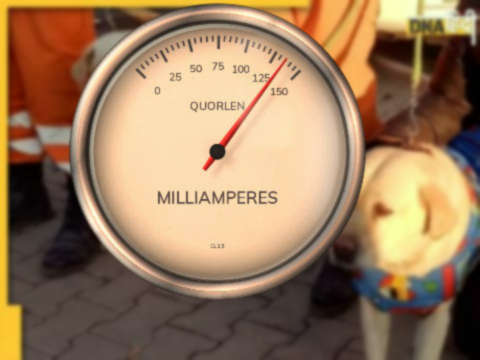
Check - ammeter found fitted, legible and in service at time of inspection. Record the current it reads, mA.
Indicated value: 135 mA
